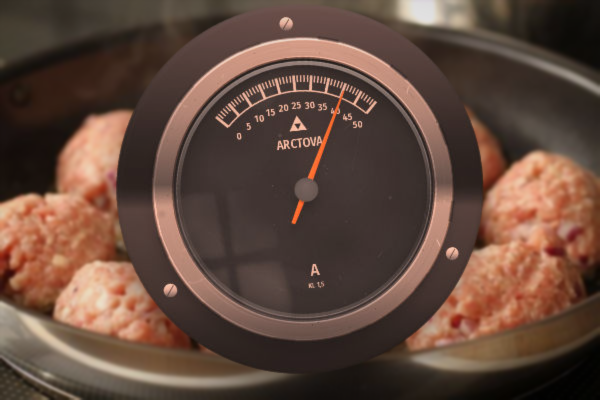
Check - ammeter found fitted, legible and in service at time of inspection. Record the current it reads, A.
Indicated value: 40 A
